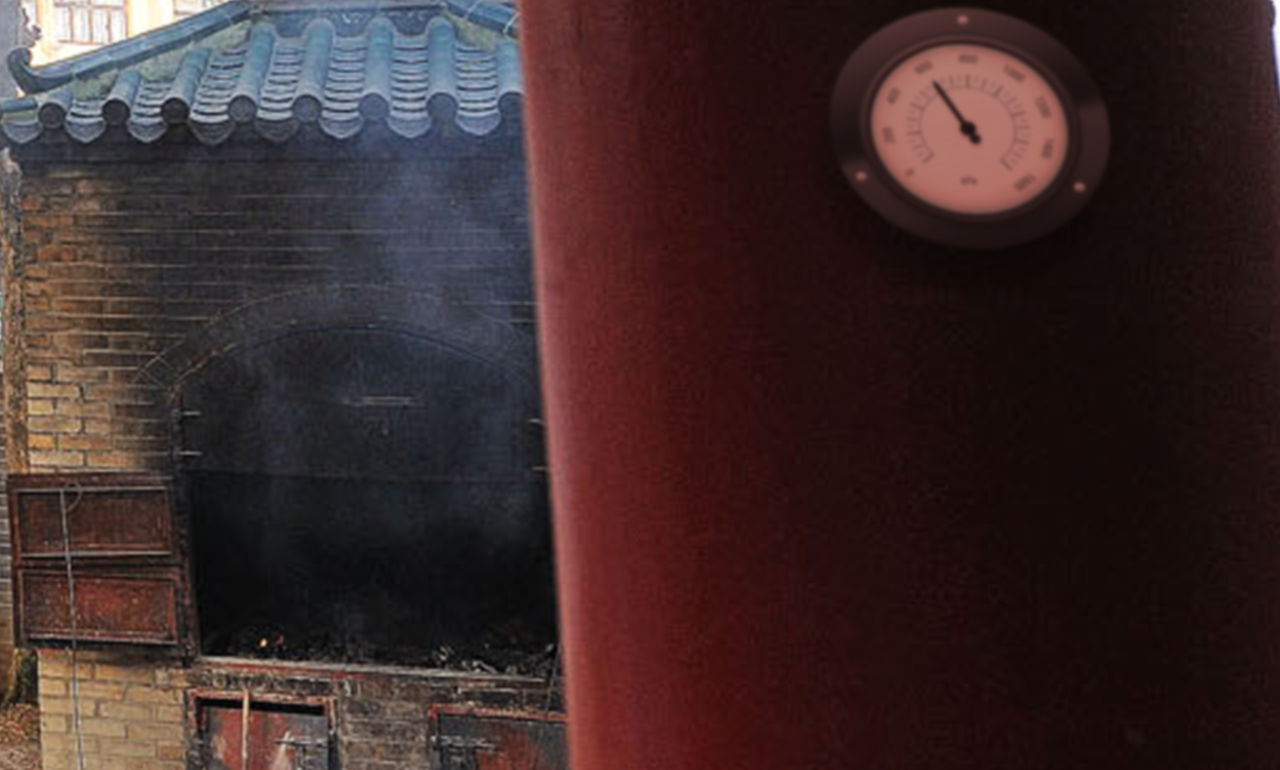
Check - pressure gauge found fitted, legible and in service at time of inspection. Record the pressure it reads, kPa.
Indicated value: 600 kPa
